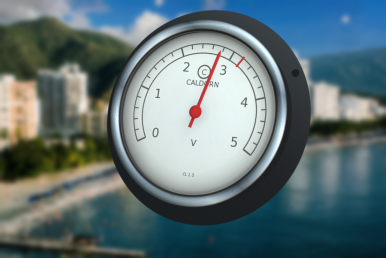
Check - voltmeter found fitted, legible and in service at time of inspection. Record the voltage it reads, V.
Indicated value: 2.8 V
